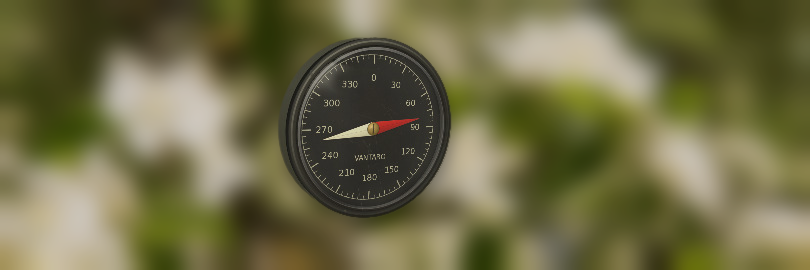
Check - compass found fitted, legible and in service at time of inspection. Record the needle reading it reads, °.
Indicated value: 80 °
